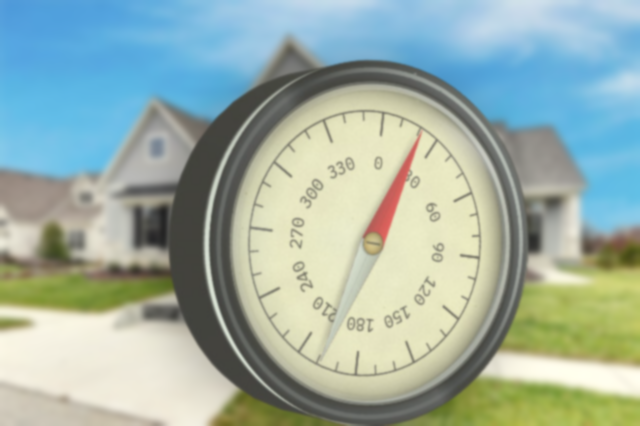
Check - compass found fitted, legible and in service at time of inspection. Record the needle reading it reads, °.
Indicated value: 20 °
